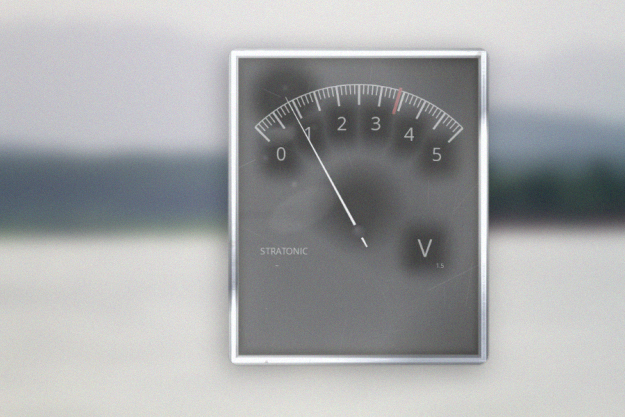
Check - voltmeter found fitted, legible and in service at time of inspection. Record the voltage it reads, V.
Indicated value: 0.9 V
